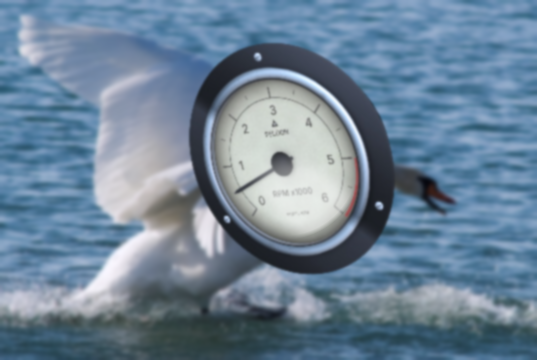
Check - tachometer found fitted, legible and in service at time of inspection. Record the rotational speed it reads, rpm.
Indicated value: 500 rpm
